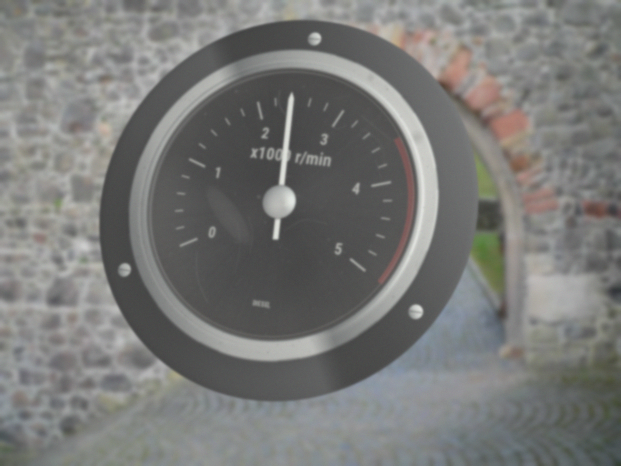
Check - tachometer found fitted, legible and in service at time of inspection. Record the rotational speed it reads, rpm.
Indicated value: 2400 rpm
